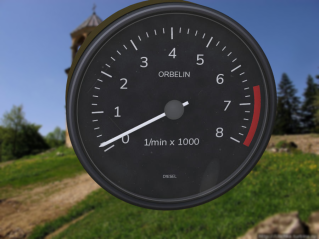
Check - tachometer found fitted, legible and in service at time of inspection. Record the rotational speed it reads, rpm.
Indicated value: 200 rpm
